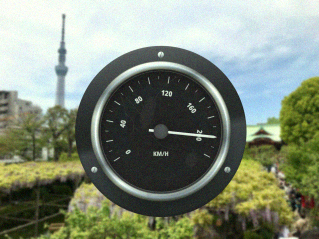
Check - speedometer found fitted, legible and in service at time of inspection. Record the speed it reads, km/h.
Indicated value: 200 km/h
